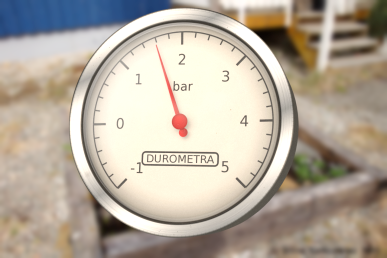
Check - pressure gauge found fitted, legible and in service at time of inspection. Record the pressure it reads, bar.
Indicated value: 1.6 bar
